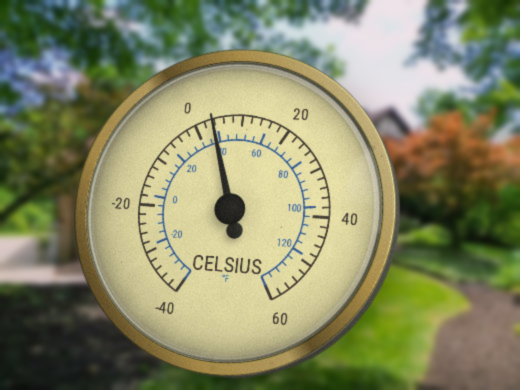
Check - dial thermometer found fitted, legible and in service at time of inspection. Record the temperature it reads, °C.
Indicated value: 4 °C
